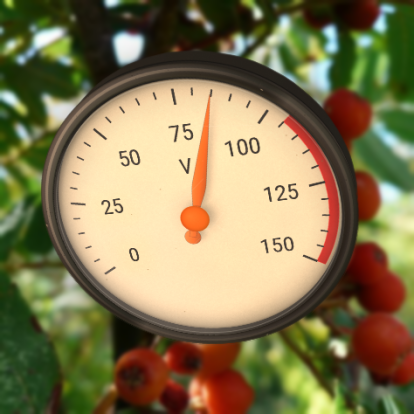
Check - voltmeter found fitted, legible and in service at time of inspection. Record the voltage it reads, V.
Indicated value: 85 V
